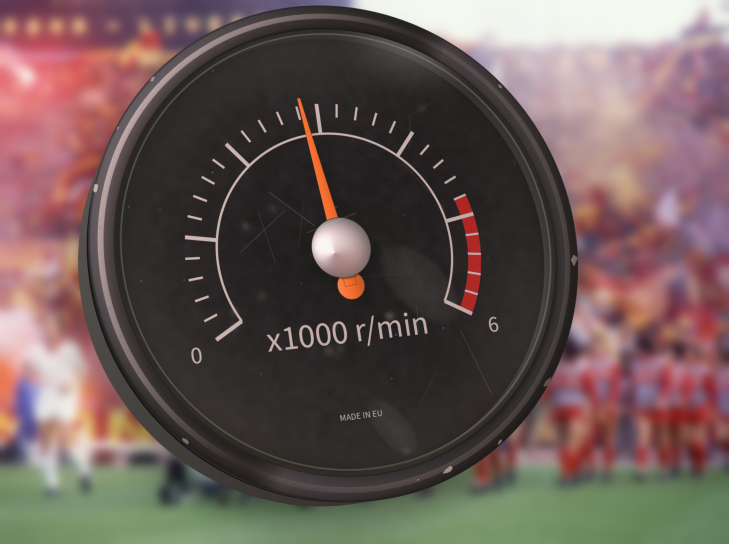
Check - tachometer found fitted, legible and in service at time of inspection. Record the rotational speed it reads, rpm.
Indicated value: 2800 rpm
